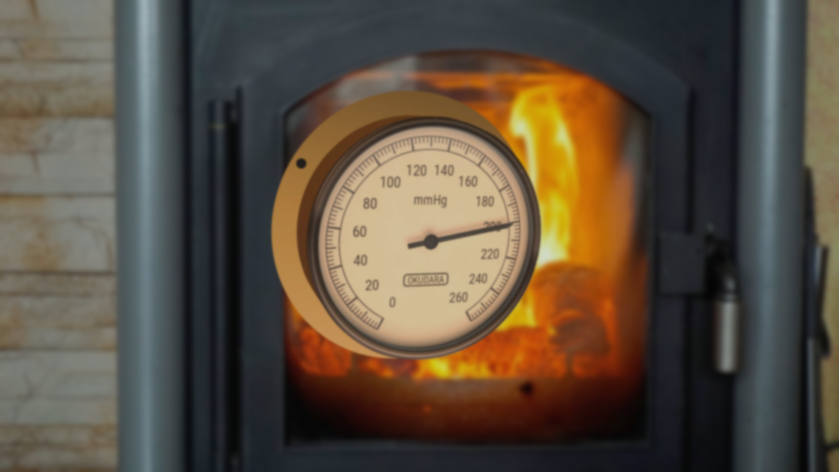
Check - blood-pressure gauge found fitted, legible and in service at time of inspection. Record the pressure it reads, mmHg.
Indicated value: 200 mmHg
